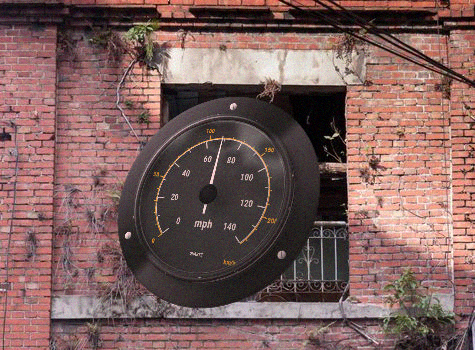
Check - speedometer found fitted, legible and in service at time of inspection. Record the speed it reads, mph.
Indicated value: 70 mph
